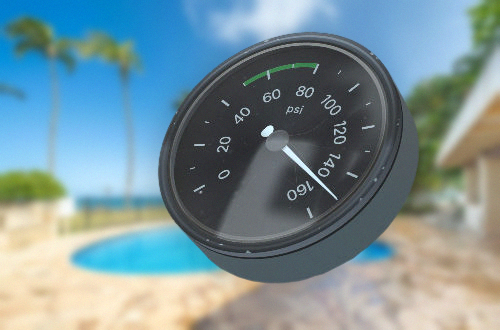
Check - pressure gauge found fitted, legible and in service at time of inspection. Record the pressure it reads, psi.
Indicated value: 150 psi
